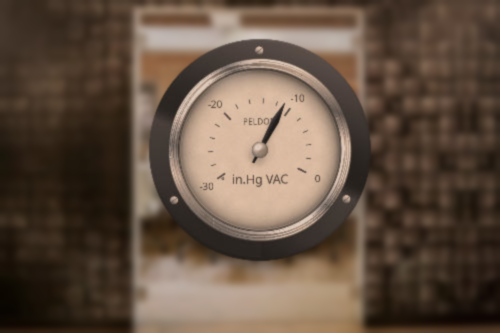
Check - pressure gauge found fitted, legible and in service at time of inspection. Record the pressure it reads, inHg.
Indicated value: -11 inHg
